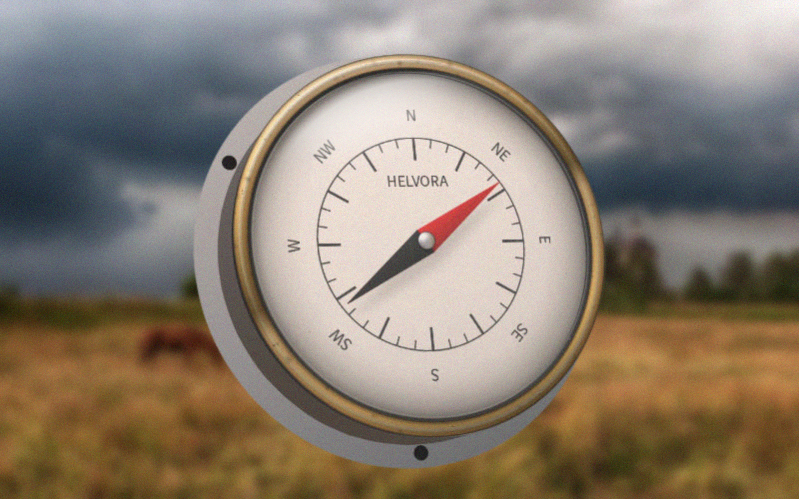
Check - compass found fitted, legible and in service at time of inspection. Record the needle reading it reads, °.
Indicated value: 55 °
